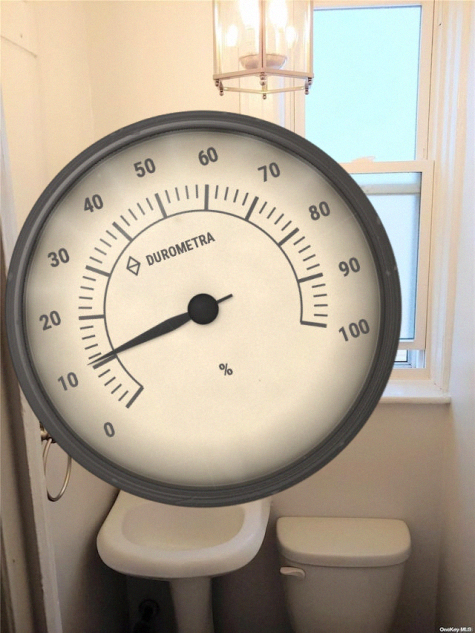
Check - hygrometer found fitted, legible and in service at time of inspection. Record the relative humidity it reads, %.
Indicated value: 11 %
